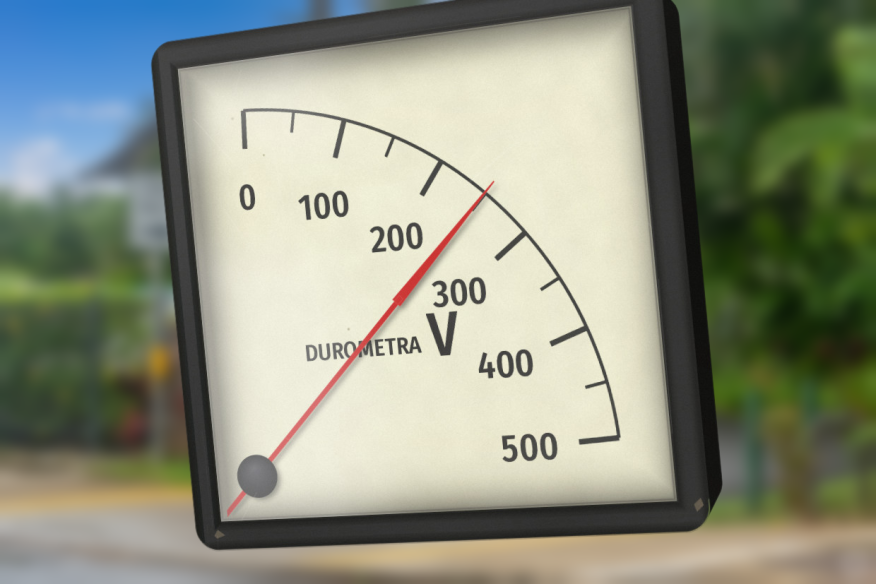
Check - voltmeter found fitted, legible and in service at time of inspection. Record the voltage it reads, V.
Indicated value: 250 V
